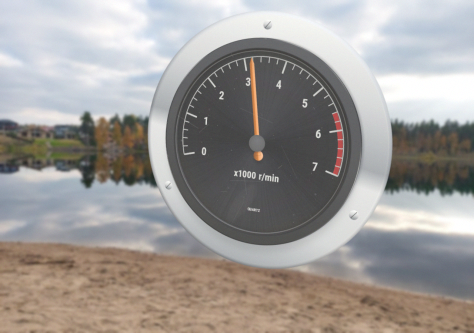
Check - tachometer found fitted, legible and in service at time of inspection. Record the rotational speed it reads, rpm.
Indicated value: 3200 rpm
